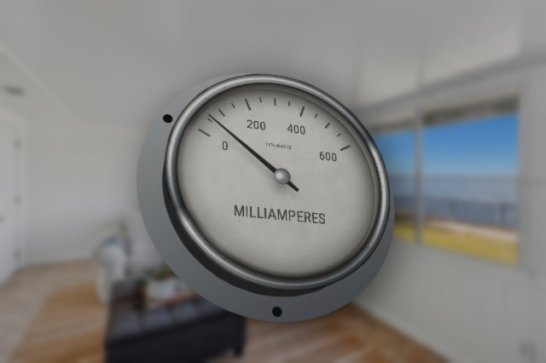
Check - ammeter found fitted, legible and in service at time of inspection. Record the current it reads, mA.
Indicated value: 50 mA
